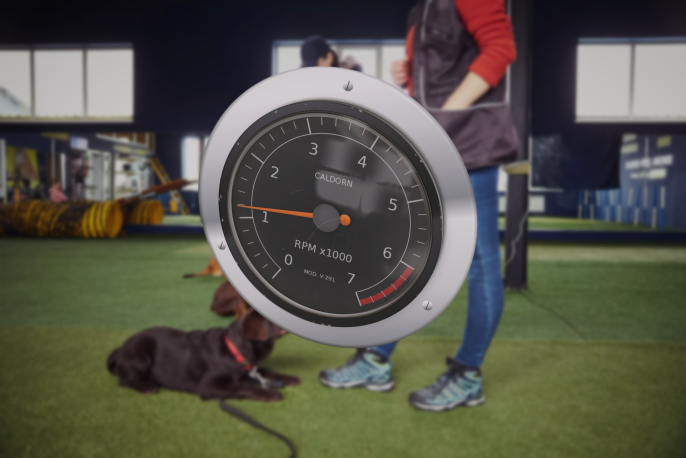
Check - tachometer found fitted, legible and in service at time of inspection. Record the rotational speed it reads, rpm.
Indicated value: 1200 rpm
